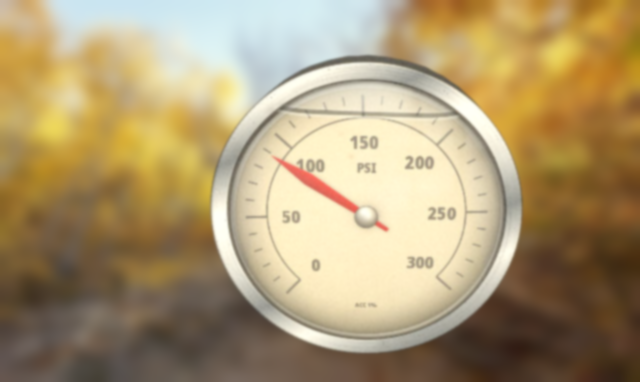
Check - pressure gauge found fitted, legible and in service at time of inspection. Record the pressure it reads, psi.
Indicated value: 90 psi
